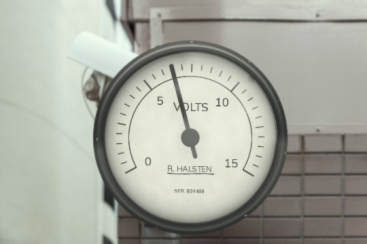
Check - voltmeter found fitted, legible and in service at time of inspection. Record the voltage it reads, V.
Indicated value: 6.5 V
